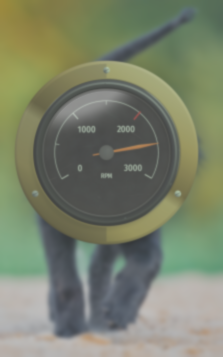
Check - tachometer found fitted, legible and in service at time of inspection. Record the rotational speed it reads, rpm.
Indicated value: 2500 rpm
